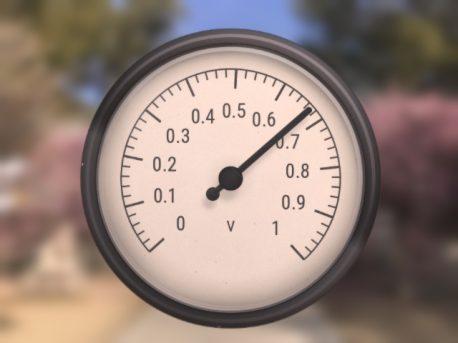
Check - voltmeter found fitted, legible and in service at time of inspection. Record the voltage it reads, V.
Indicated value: 0.67 V
